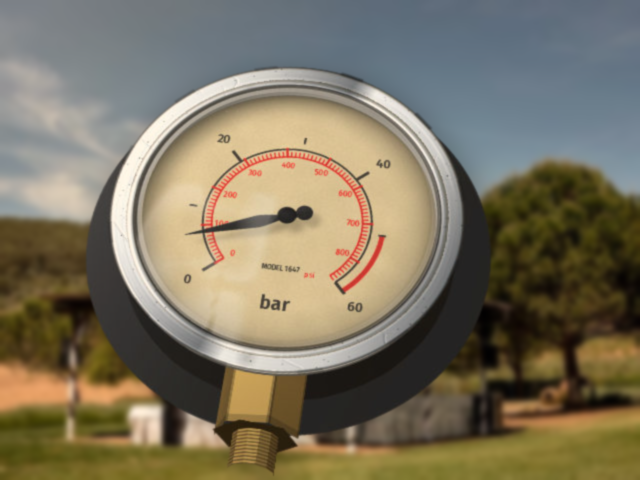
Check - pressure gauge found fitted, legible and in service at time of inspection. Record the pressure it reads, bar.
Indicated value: 5 bar
